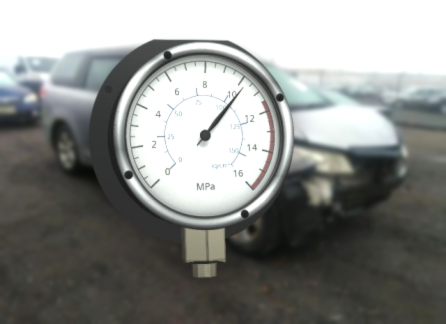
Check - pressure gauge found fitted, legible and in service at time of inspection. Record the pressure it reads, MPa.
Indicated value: 10.25 MPa
